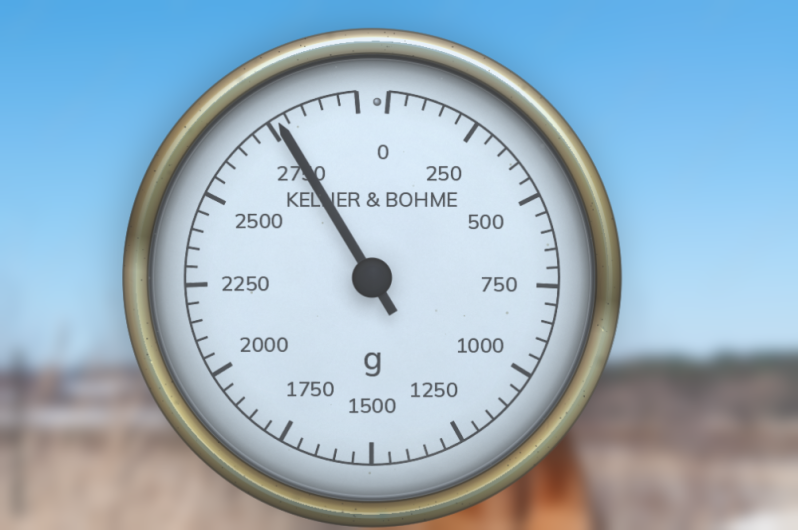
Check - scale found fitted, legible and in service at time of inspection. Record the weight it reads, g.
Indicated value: 2775 g
